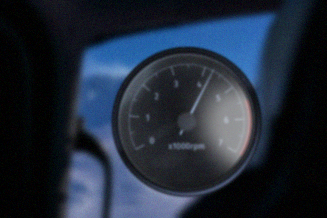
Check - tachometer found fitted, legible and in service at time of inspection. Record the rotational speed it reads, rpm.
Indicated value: 4250 rpm
